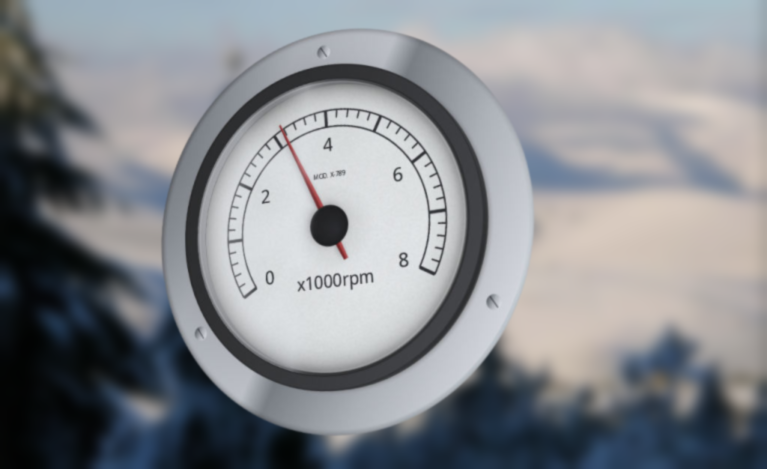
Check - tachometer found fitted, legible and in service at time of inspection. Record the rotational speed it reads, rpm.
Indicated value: 3200 rpm
